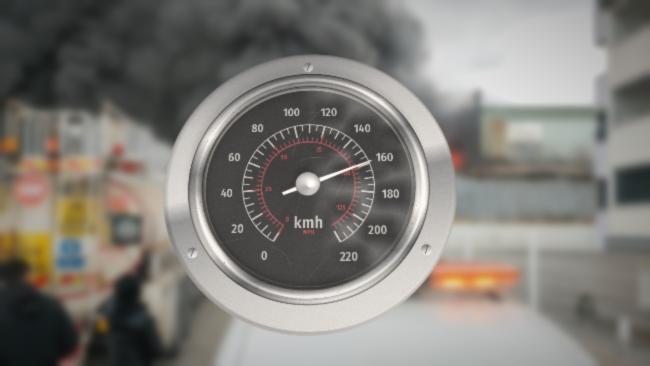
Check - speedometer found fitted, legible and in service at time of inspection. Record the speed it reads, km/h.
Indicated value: 160 km/h
